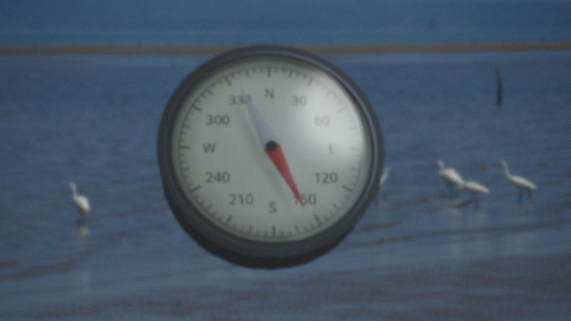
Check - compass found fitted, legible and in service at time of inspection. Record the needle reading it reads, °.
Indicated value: 155 °
